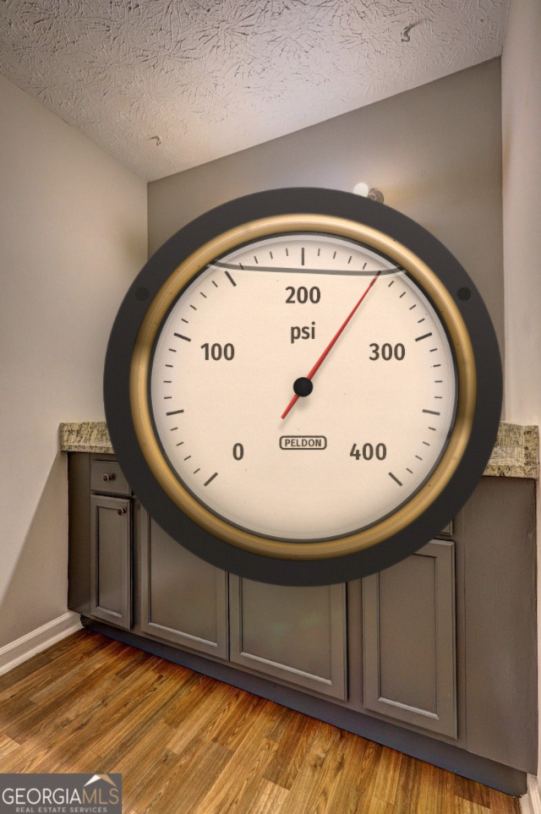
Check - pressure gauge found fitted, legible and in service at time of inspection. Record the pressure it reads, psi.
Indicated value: 250 psi
